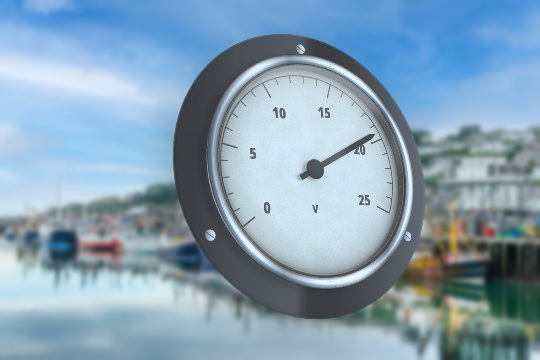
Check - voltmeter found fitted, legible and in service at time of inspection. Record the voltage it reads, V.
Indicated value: 19.5 V
